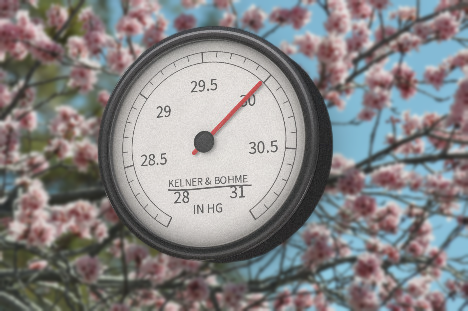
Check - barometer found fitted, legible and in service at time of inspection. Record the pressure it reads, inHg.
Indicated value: 30 inHg
